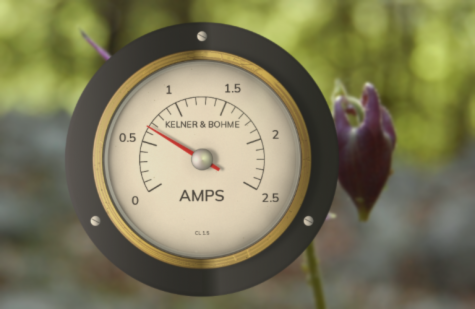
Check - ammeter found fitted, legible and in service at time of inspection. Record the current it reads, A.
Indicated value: 0.65 A
